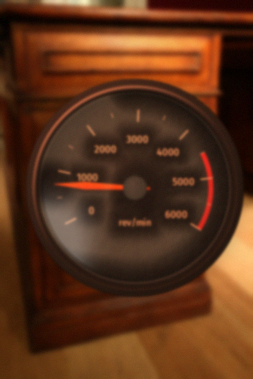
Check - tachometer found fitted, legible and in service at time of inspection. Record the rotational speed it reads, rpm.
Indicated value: 750 rpm
